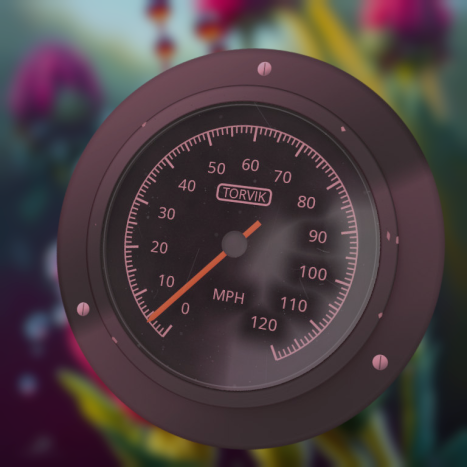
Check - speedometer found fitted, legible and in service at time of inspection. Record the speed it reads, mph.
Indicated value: 4 mph
